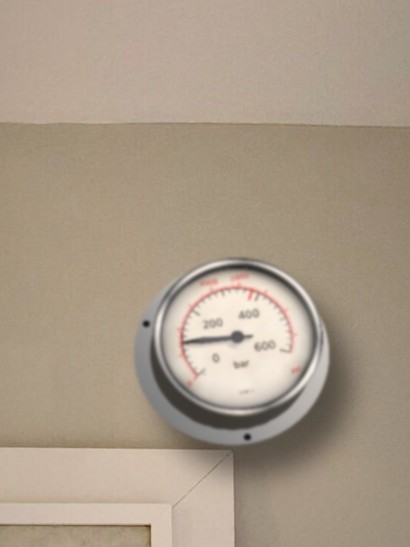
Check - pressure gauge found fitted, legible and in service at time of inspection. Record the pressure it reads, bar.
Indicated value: 100 bar
